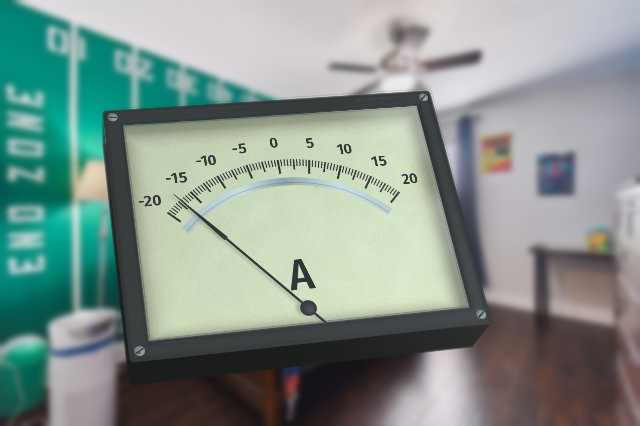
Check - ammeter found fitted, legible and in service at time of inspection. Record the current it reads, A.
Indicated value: -17.5 A
